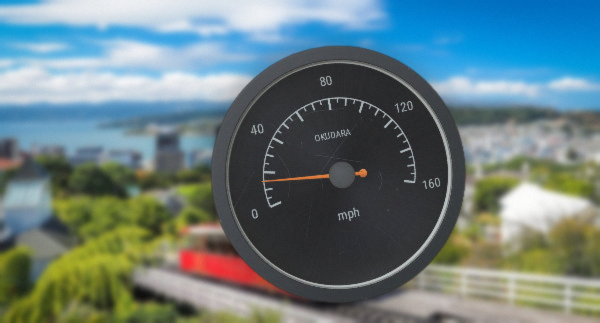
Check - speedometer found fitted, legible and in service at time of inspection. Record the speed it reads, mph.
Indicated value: 15 mph
